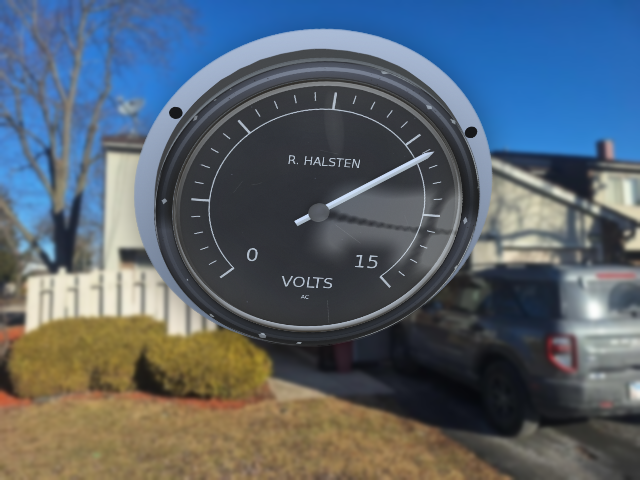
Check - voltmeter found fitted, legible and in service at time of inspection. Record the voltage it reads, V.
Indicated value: 10.5 V
